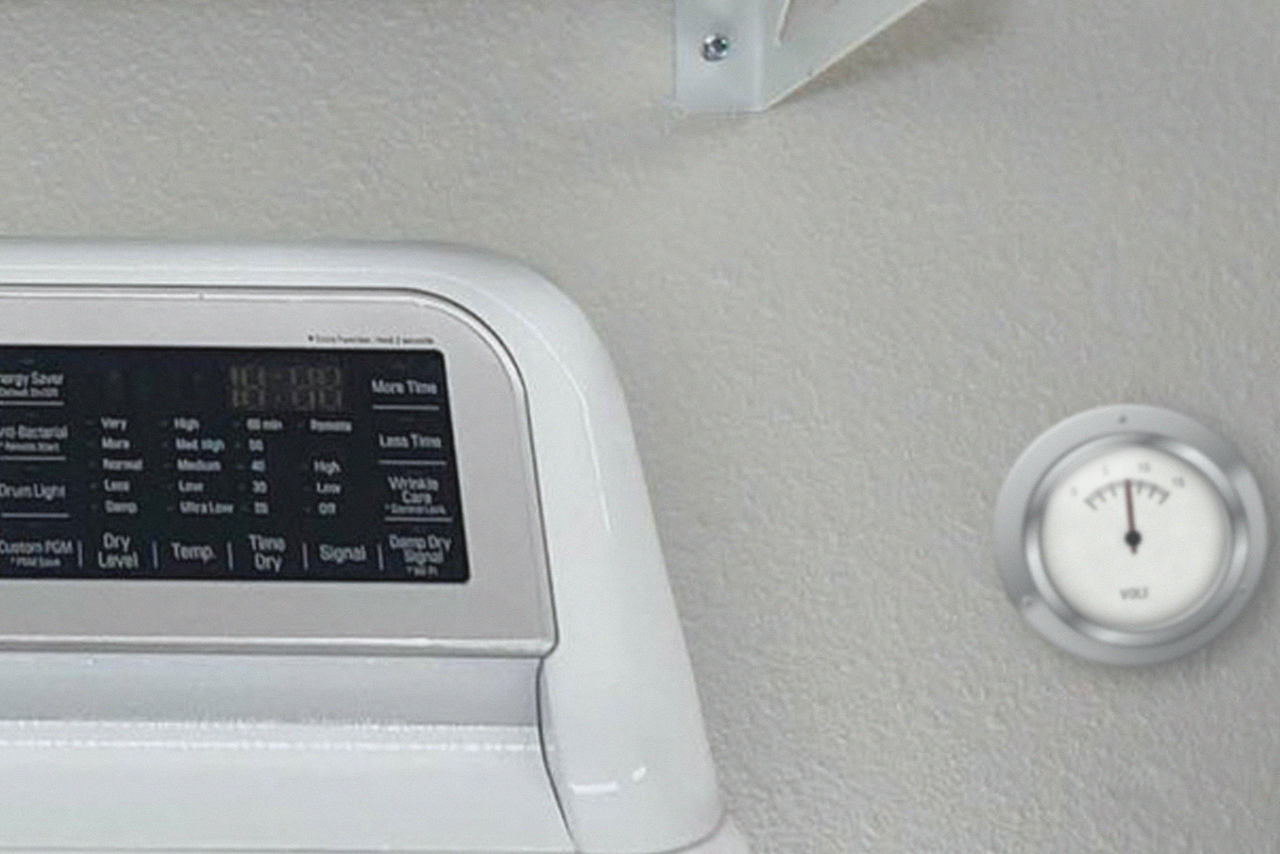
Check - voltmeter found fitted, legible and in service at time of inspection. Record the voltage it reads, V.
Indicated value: 7.5 V
